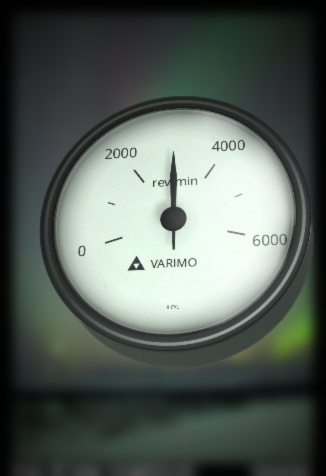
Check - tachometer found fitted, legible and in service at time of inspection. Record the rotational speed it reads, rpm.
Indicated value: 3000 rpm
